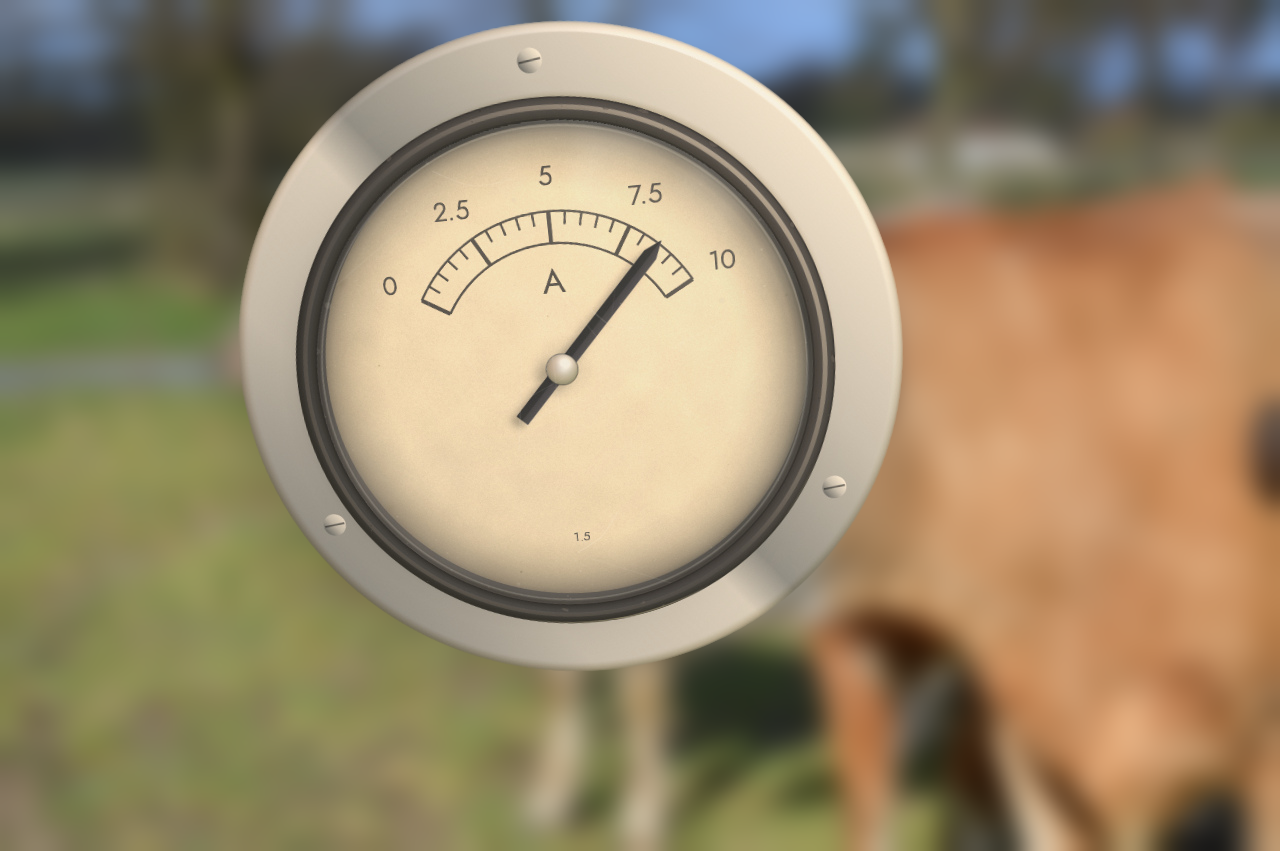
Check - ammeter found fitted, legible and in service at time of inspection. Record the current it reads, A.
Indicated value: 8.5 A
